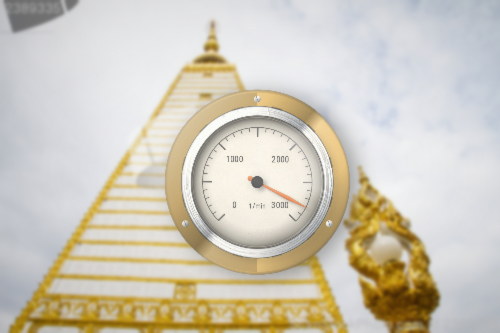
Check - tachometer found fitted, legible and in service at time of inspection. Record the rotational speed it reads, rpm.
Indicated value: 2800 rpm
